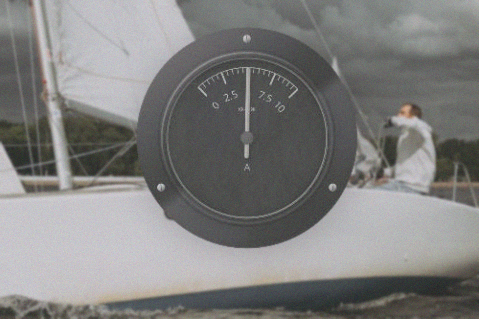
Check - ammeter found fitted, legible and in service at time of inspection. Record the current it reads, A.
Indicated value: 5 A
